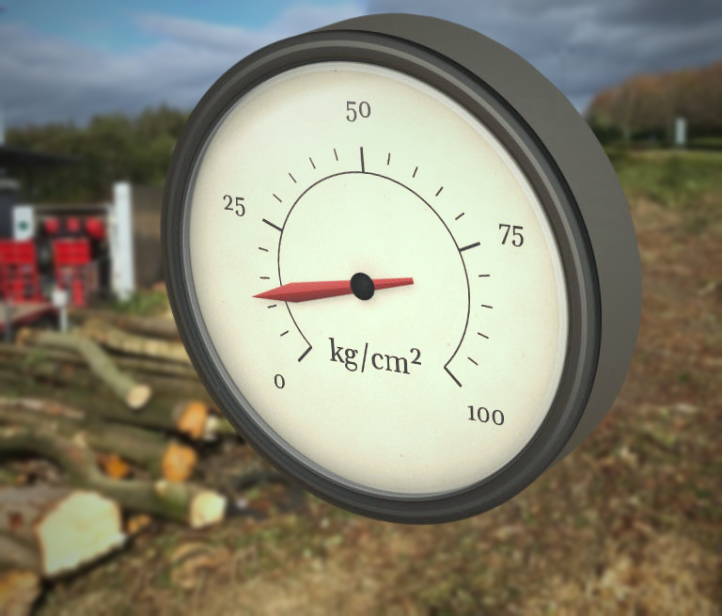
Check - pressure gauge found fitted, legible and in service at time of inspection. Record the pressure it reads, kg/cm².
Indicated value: 12.5 kg/cm²
